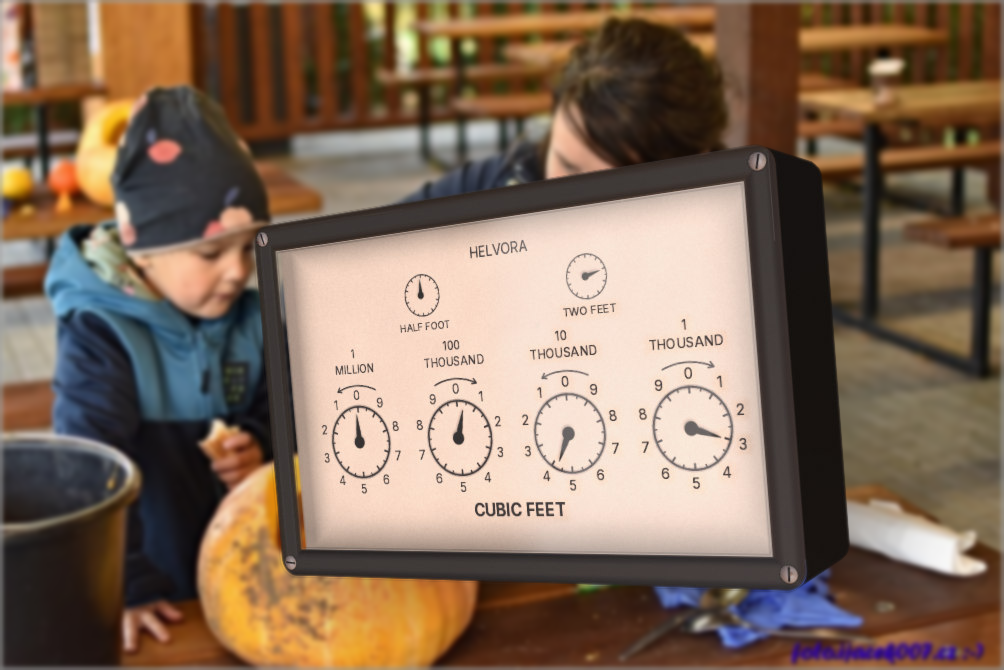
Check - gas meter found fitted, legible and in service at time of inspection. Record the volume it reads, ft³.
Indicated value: 4300 ft³
